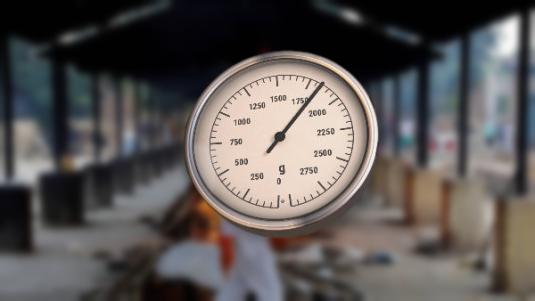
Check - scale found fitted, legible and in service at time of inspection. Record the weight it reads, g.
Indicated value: 1850 g
